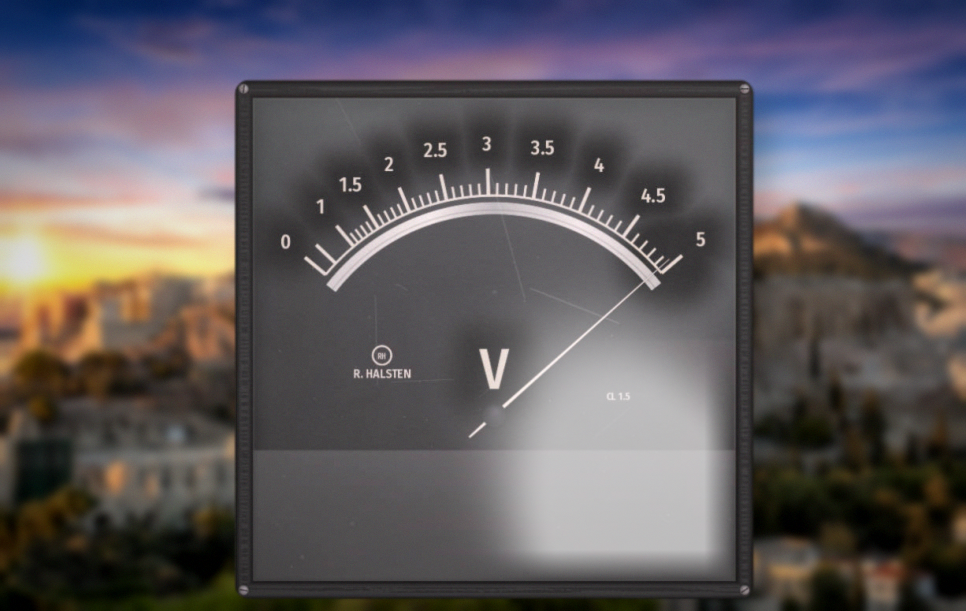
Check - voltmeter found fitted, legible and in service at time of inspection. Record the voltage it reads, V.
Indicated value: 4.95 V
